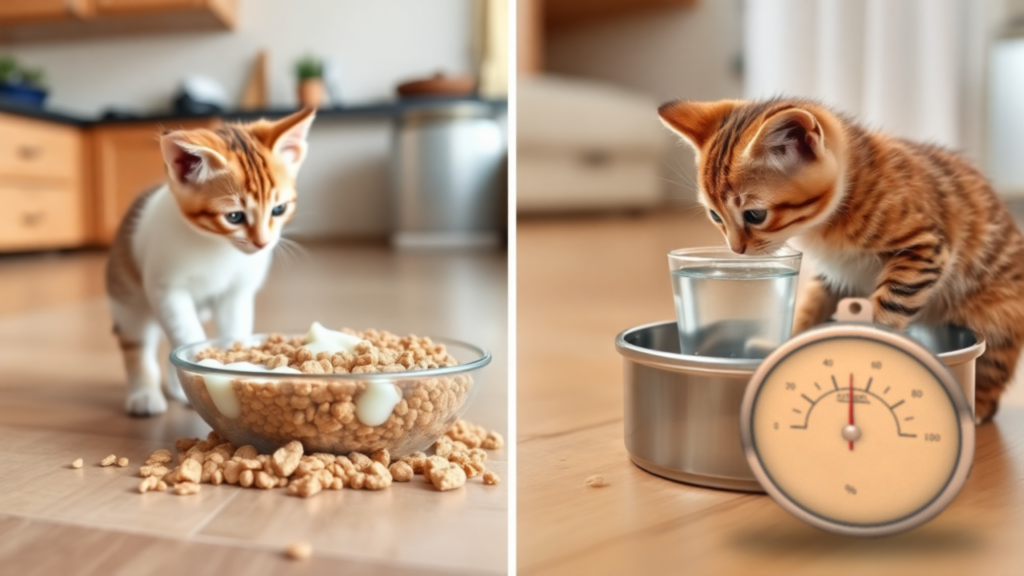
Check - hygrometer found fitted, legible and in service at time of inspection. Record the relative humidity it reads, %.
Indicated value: 50 %
